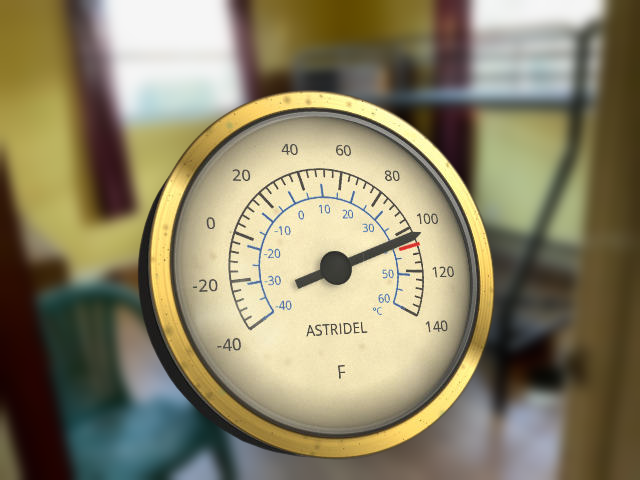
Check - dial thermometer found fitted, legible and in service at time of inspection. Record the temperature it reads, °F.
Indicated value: 104 °F
